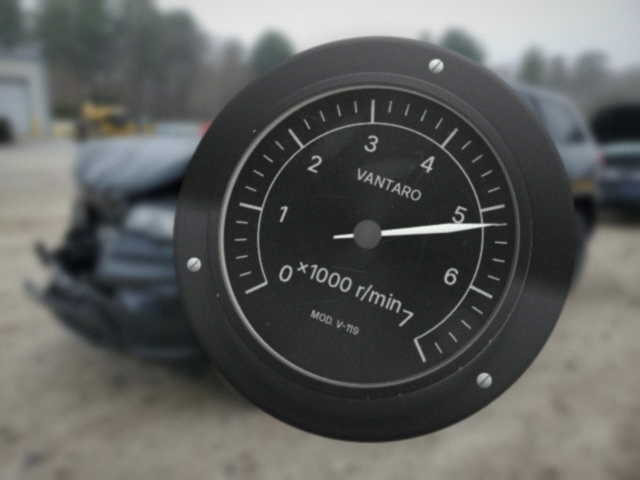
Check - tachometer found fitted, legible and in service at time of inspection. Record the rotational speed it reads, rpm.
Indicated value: 5200 rpm
